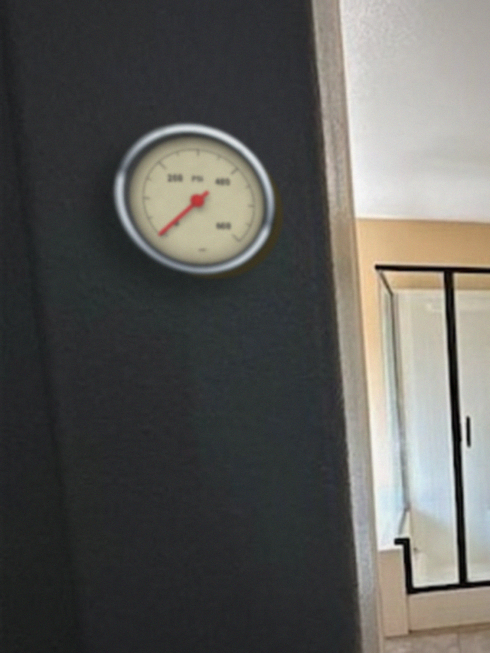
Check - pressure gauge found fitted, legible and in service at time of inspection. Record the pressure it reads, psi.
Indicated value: 0 psi
